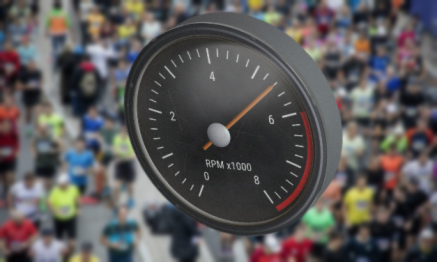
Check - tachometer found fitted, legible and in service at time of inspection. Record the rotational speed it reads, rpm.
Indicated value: 5400 rpm
